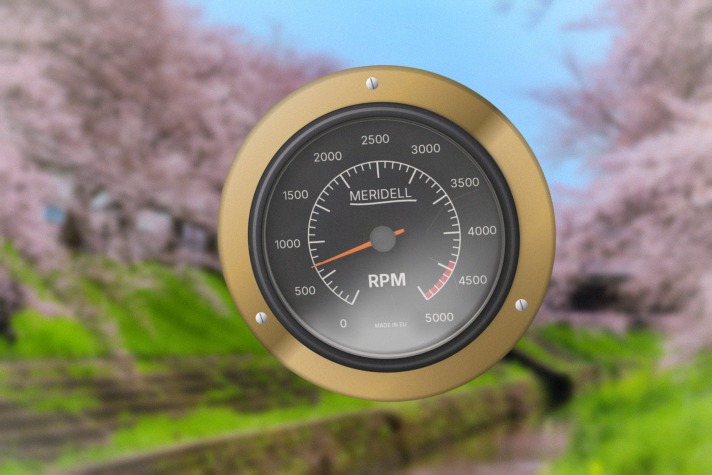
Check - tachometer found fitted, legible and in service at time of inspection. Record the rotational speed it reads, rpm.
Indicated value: 700 rpm
